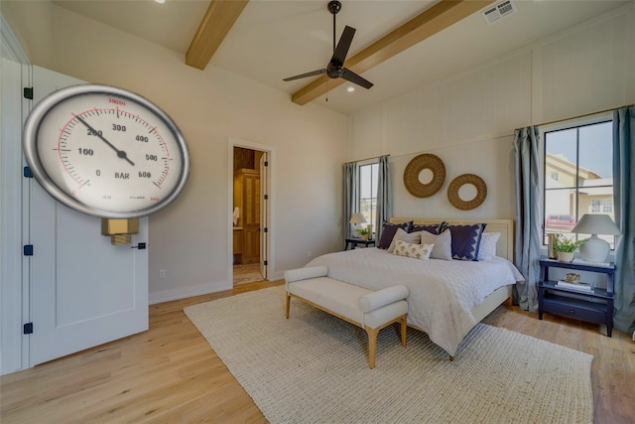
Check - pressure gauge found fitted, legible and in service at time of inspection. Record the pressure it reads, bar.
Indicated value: 200 bar
